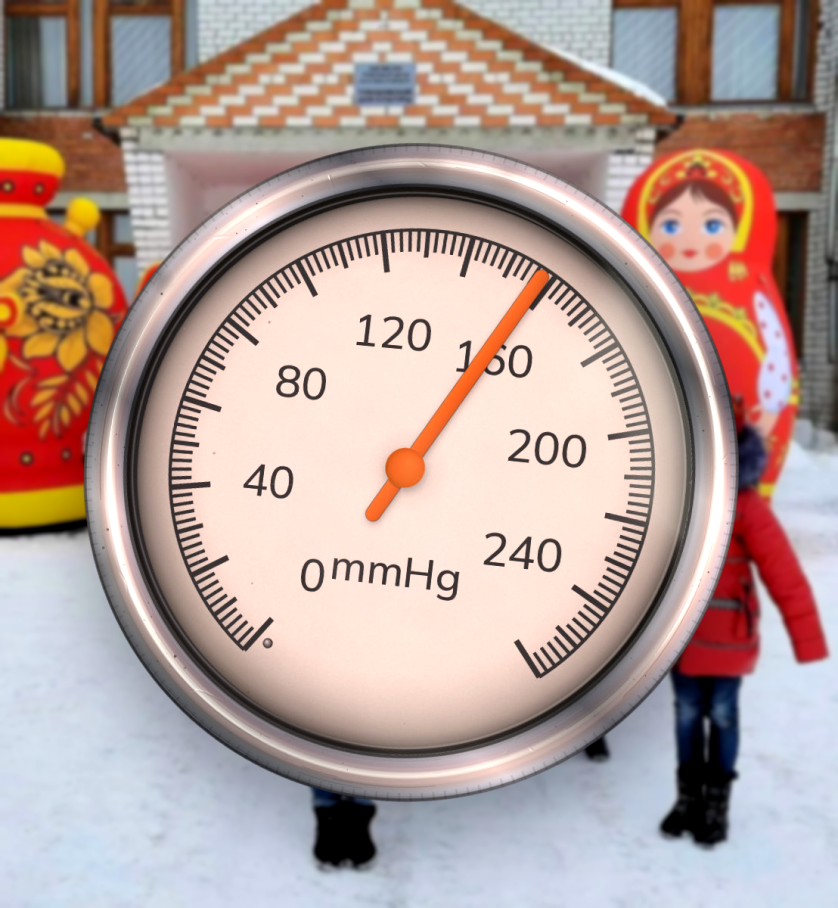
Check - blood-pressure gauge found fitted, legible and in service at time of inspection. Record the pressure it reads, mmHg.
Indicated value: 158 mmHg
